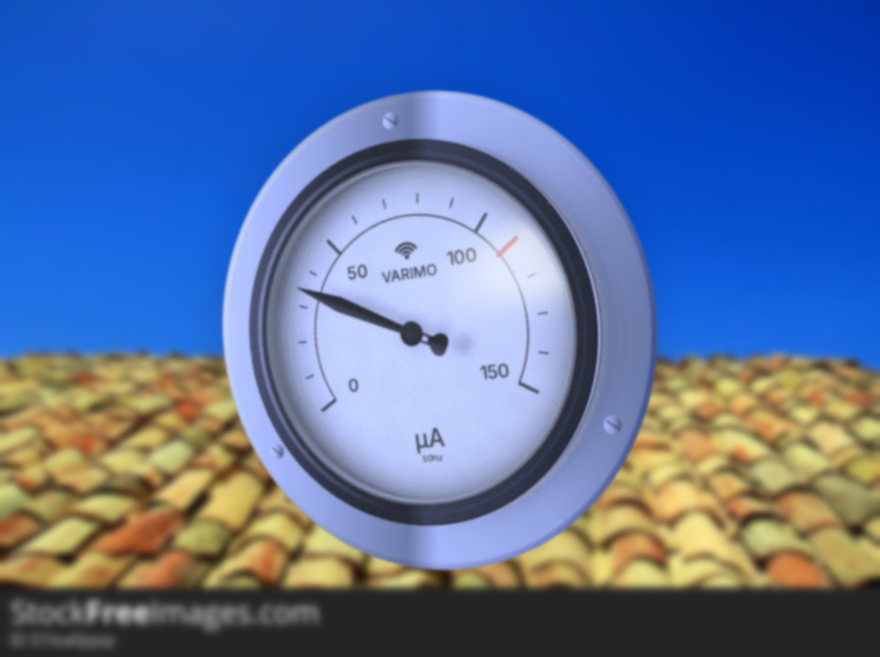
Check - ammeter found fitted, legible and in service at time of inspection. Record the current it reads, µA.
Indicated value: 35 µA
